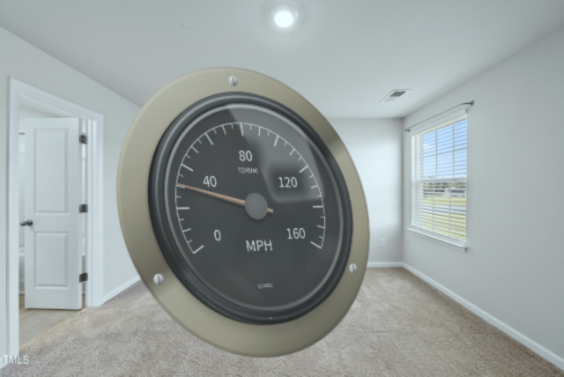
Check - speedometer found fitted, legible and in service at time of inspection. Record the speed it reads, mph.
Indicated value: 30 mph
